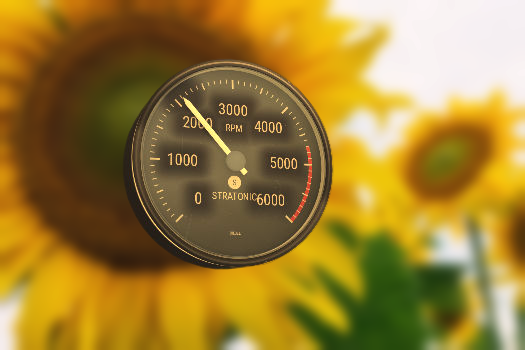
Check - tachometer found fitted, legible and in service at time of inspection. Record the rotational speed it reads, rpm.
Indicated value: 2100 rpm
